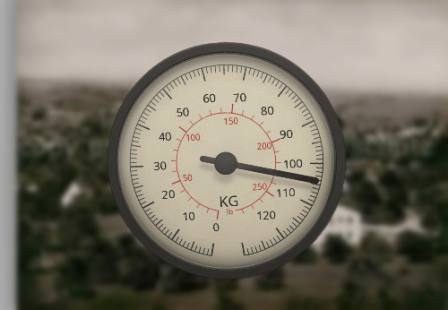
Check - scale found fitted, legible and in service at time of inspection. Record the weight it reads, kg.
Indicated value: 104 kg
